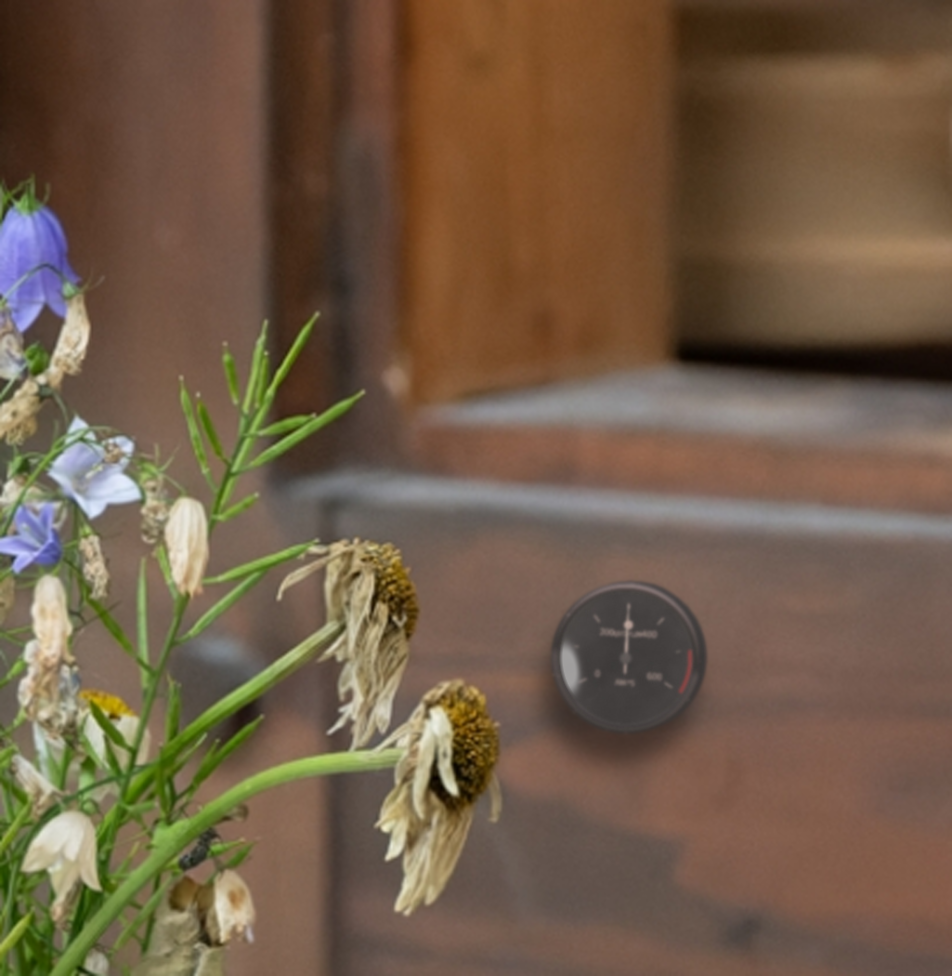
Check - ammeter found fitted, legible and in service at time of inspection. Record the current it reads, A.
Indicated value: 300 A
